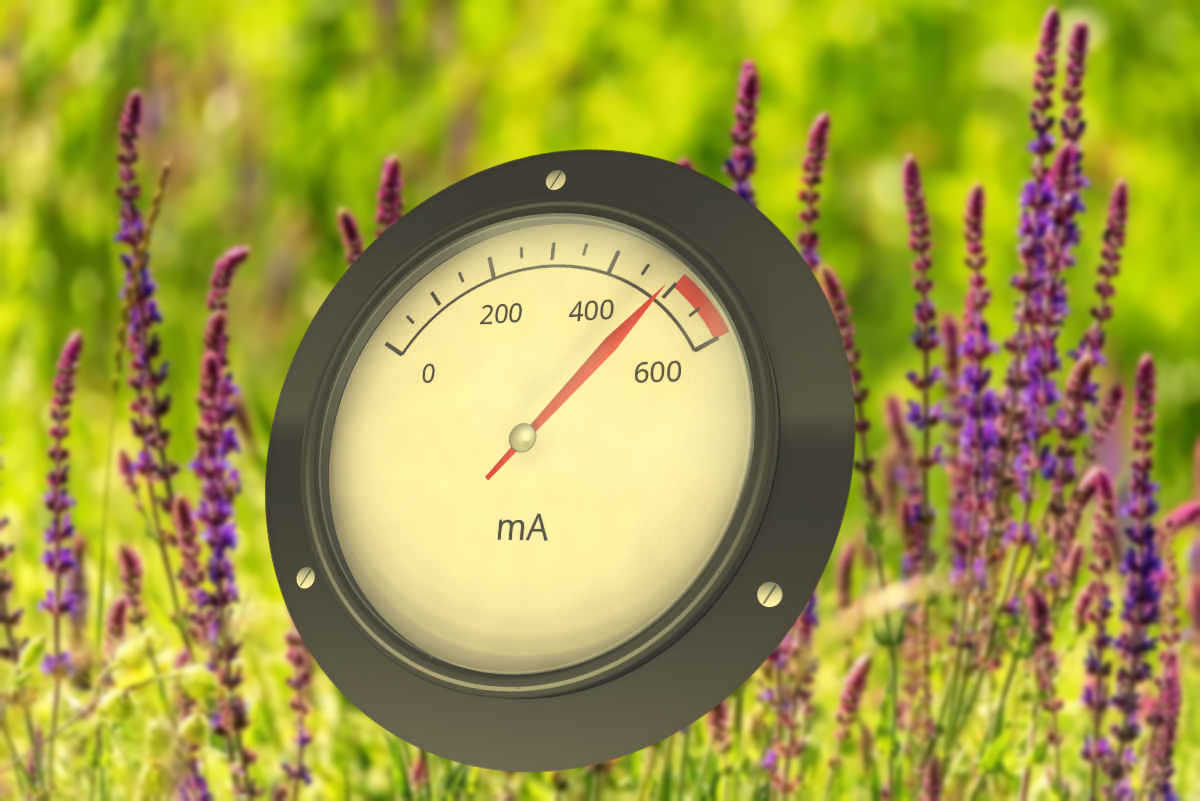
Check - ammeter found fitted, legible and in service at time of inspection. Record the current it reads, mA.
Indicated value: 500 mA
